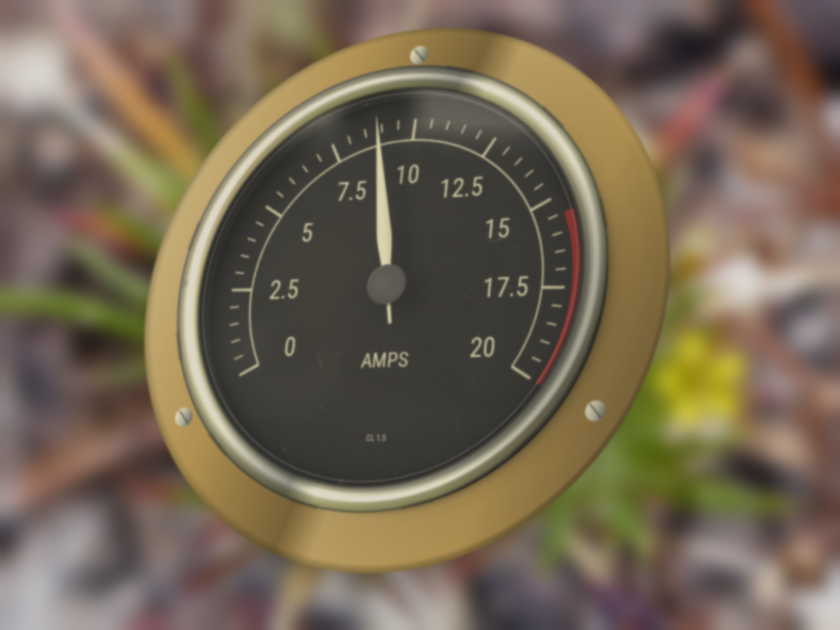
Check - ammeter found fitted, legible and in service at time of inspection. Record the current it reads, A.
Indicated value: 9 A
